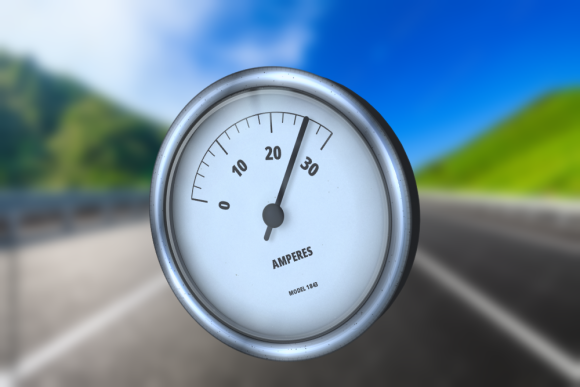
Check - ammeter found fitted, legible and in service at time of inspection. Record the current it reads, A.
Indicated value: 26 A
